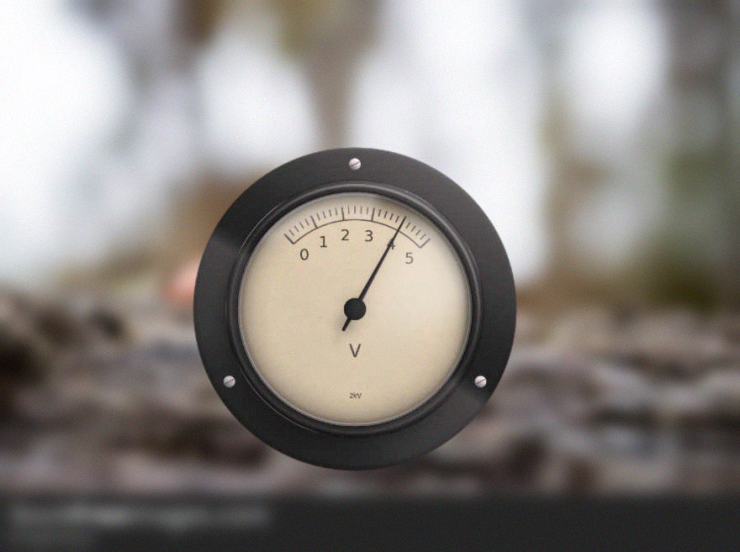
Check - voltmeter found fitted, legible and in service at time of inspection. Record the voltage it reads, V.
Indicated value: 4 V
